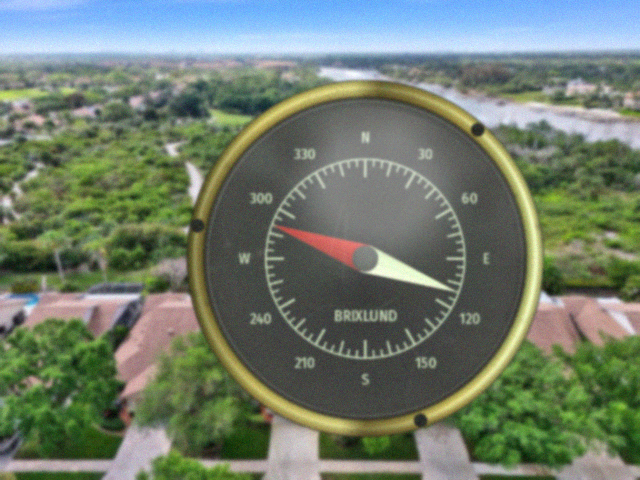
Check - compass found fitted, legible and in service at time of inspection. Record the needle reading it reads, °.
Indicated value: 290 °
